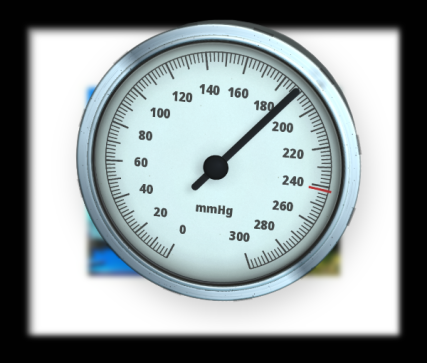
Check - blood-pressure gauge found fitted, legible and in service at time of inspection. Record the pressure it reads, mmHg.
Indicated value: 188 mmHg
